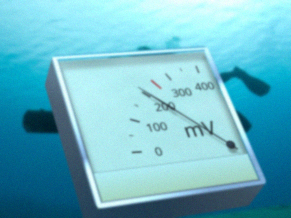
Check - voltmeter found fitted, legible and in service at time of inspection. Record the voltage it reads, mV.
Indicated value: 200 mV
